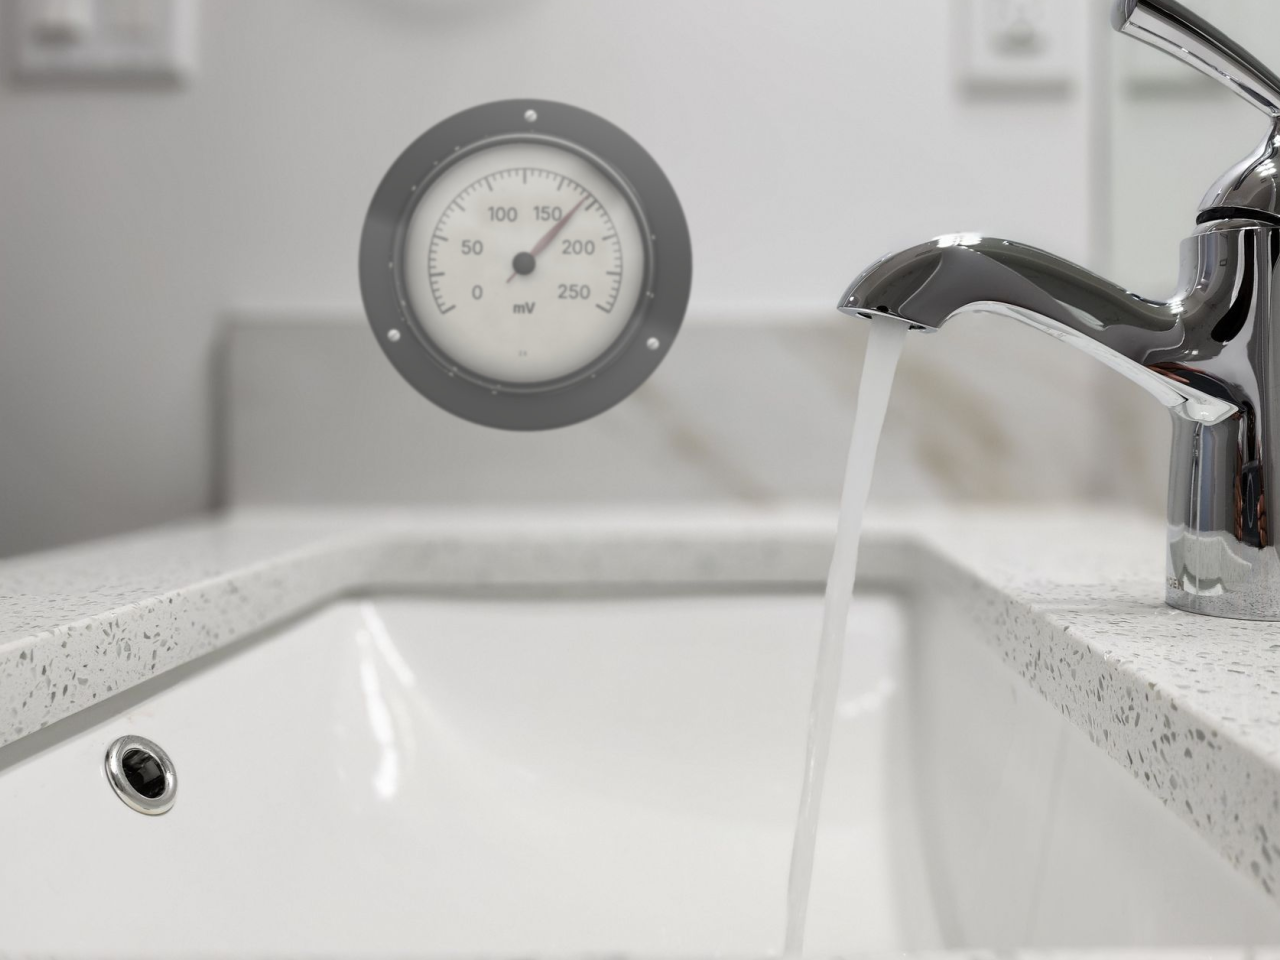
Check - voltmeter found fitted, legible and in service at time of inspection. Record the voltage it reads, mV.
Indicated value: 170 mV
